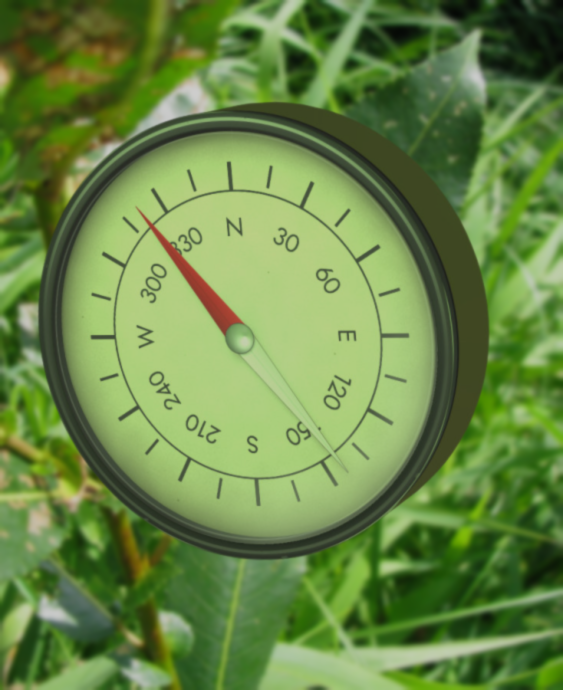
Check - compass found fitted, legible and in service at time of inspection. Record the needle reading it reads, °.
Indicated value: 322.5 °
